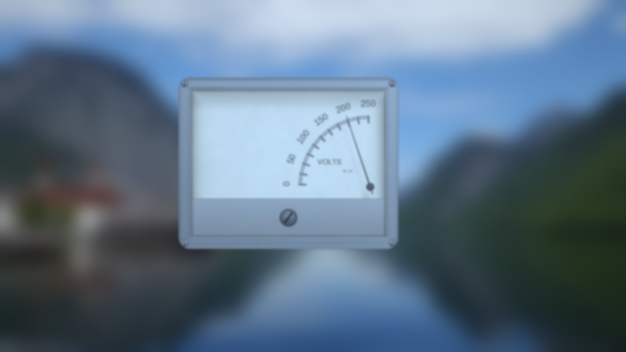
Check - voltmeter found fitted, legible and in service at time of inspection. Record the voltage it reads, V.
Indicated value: 200 V
